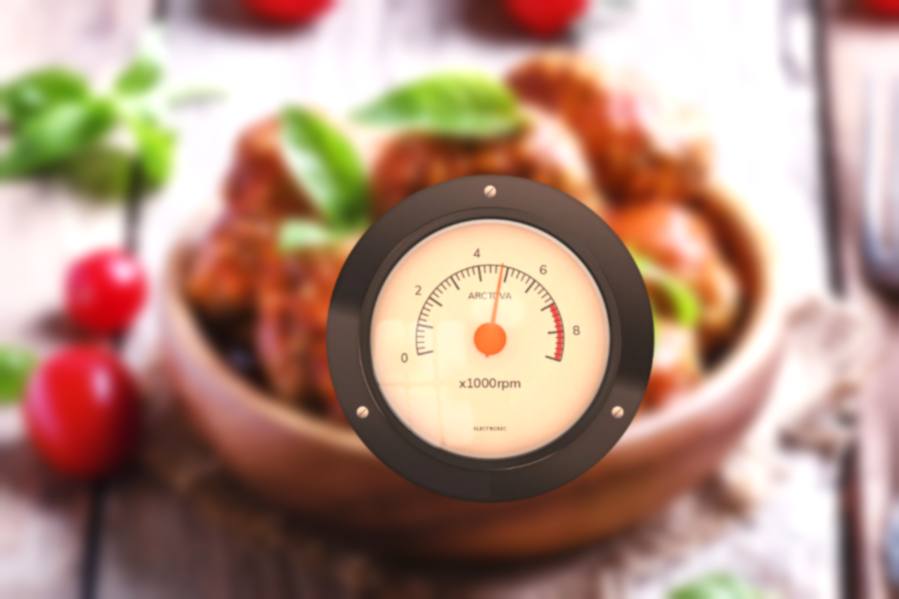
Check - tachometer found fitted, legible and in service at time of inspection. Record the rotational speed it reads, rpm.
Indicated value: 4800 rpm
